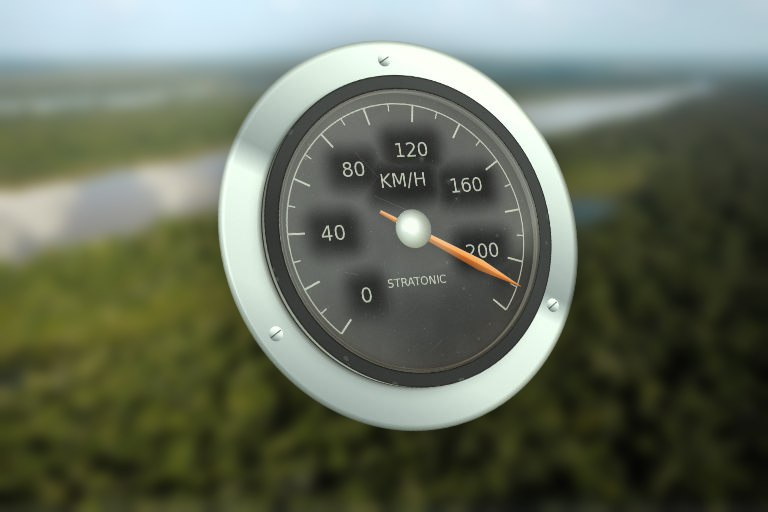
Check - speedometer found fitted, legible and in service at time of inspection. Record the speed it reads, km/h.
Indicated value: 210 km/h
